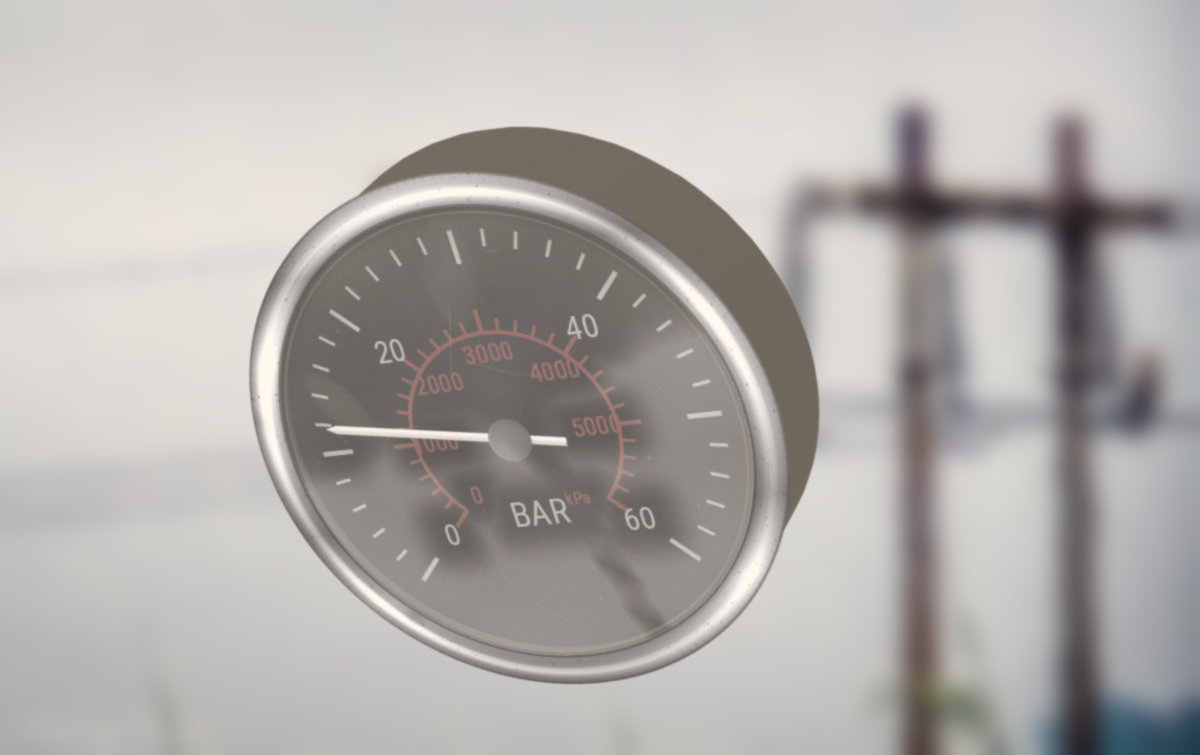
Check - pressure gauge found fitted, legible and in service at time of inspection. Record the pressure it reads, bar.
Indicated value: 12 bar
